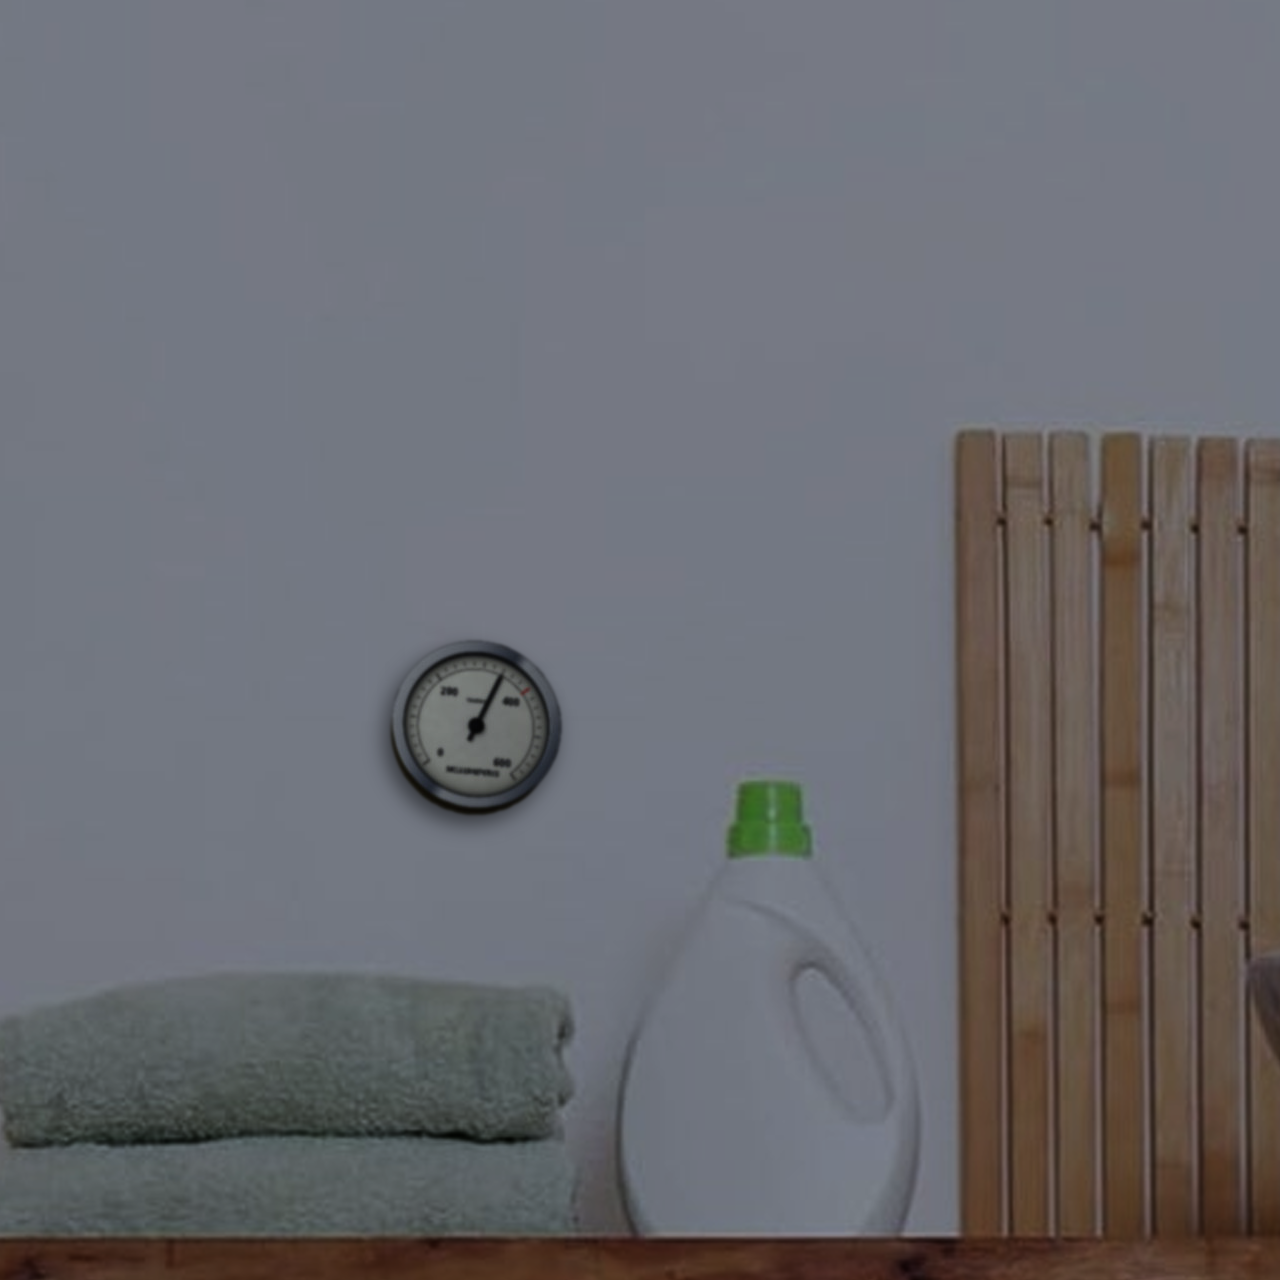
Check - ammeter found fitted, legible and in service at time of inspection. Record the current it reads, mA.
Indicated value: 340 mA
